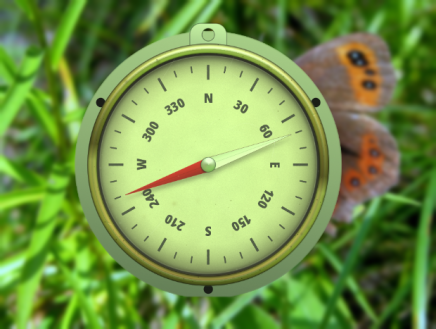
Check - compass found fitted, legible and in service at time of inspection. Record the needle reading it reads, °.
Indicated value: 250 °
